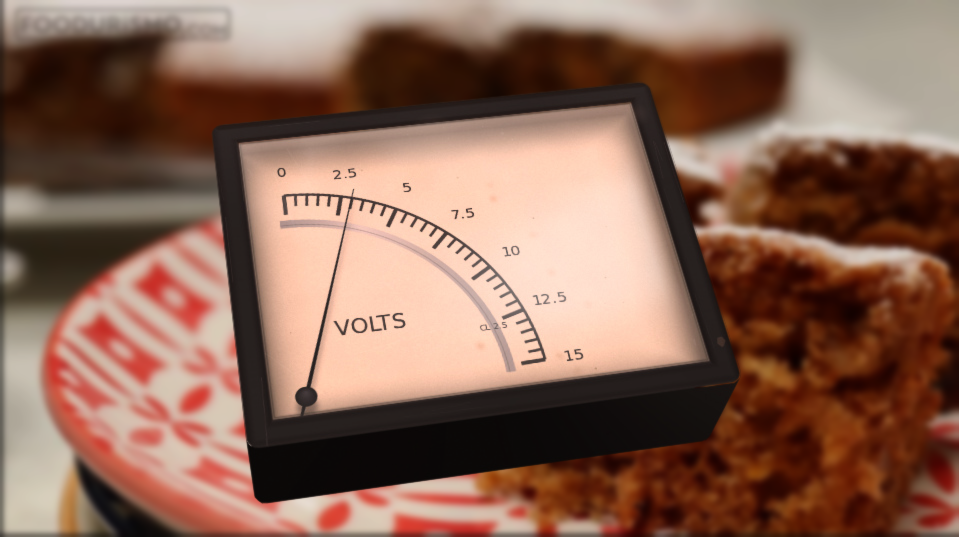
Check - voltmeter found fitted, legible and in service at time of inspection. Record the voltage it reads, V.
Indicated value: 3 V
